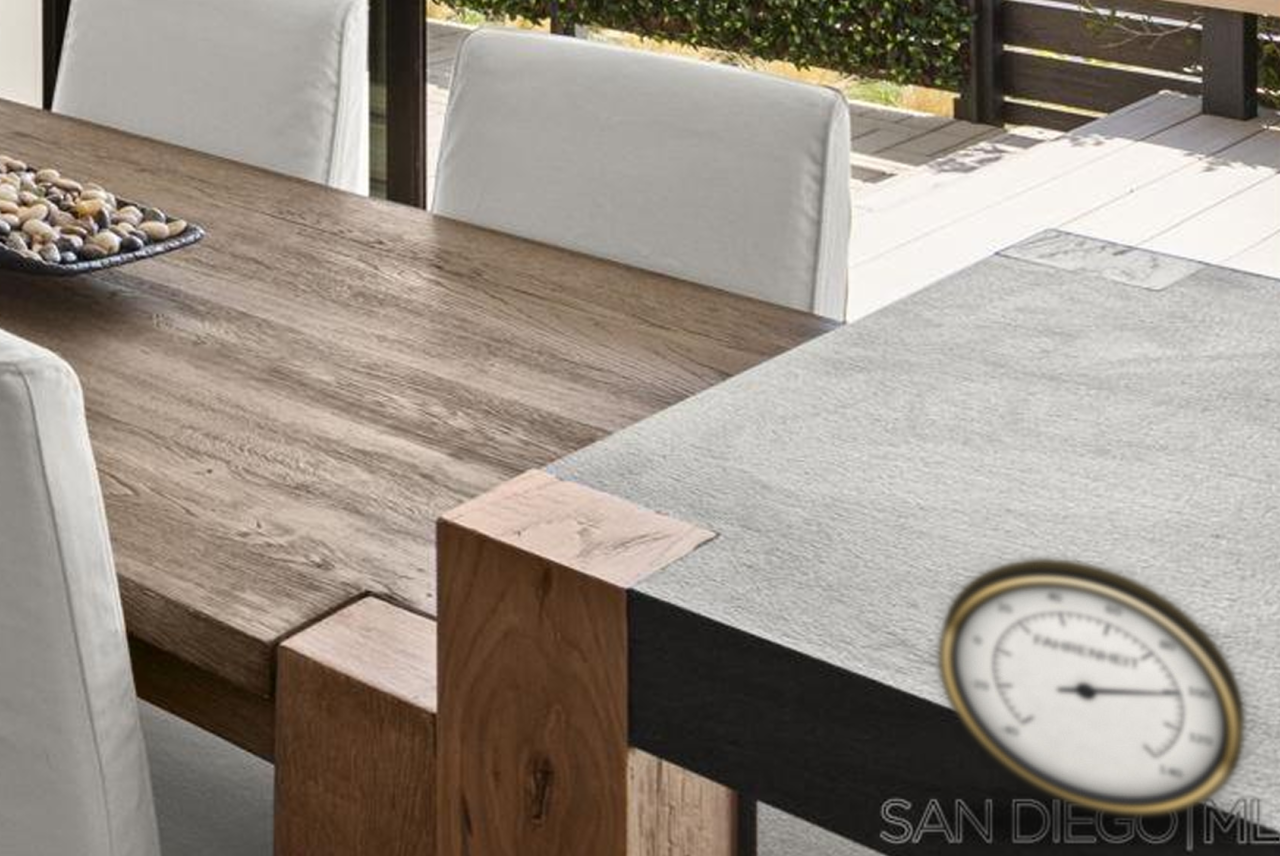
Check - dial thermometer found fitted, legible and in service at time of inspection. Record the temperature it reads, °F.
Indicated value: 100 °F
